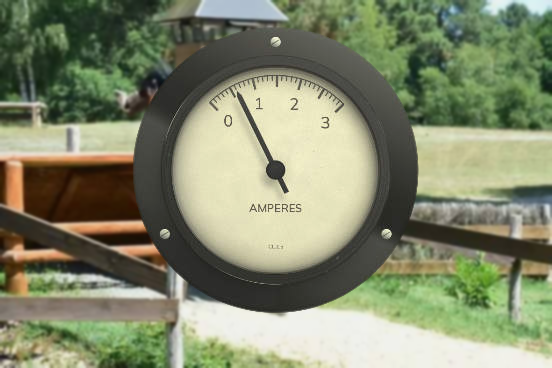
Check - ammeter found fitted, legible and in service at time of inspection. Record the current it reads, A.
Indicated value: 0.6 A
